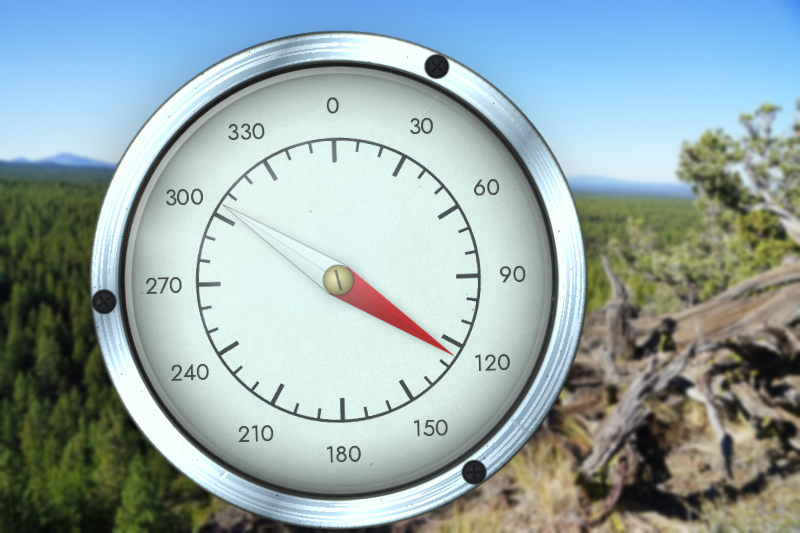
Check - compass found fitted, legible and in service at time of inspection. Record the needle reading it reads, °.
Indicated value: 125 °
